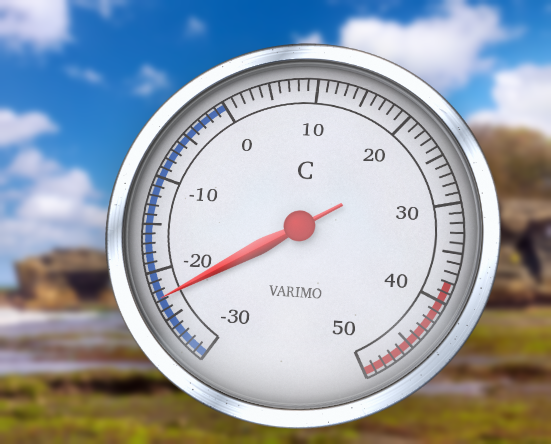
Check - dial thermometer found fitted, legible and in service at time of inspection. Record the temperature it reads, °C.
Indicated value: -23 °C
